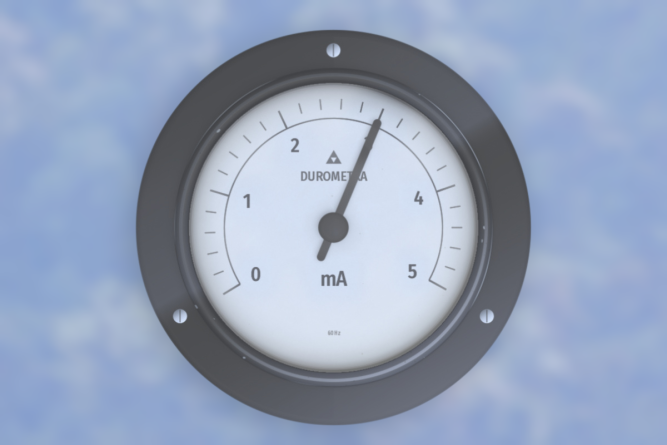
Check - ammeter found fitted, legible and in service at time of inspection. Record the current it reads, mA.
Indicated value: 3 mA
